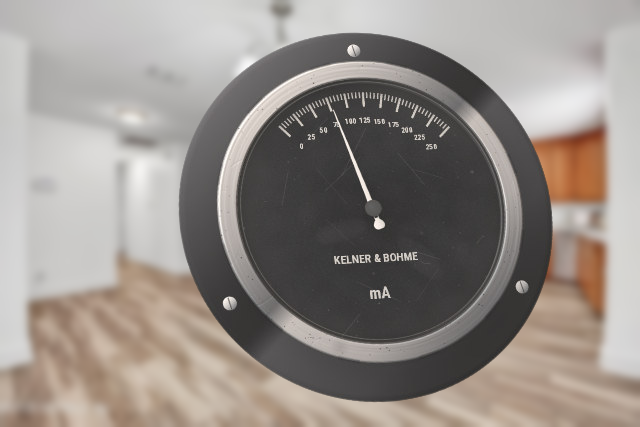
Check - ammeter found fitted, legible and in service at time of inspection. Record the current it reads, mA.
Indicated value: 75 mA
